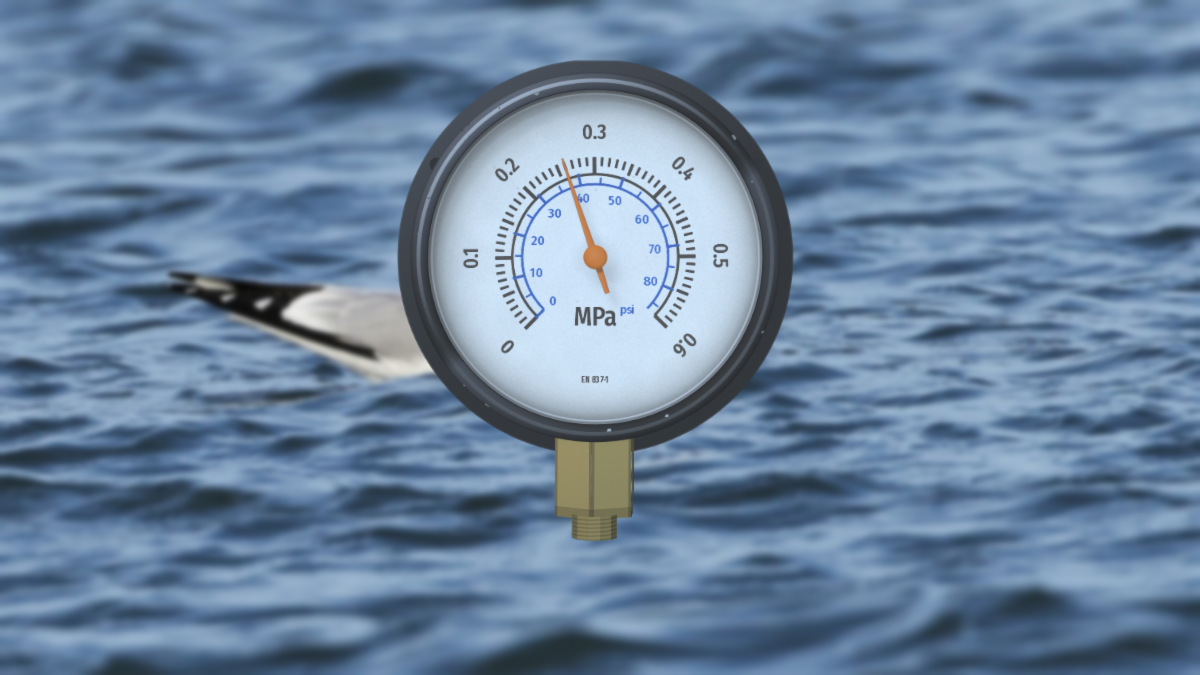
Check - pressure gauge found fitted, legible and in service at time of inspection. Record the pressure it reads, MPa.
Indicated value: 0.26 MPa
